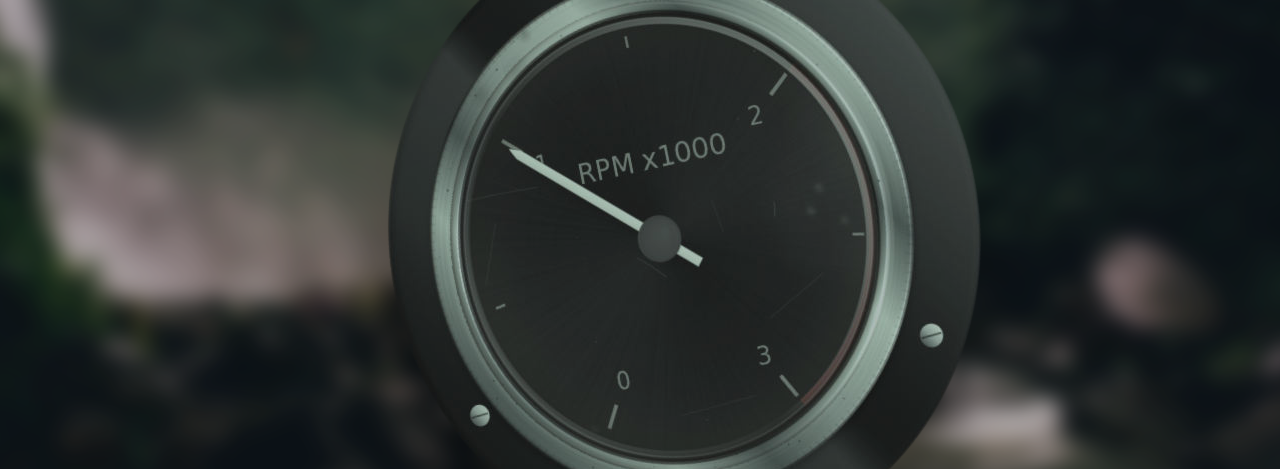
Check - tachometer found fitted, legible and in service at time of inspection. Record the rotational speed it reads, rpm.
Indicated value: 1000 rpm
